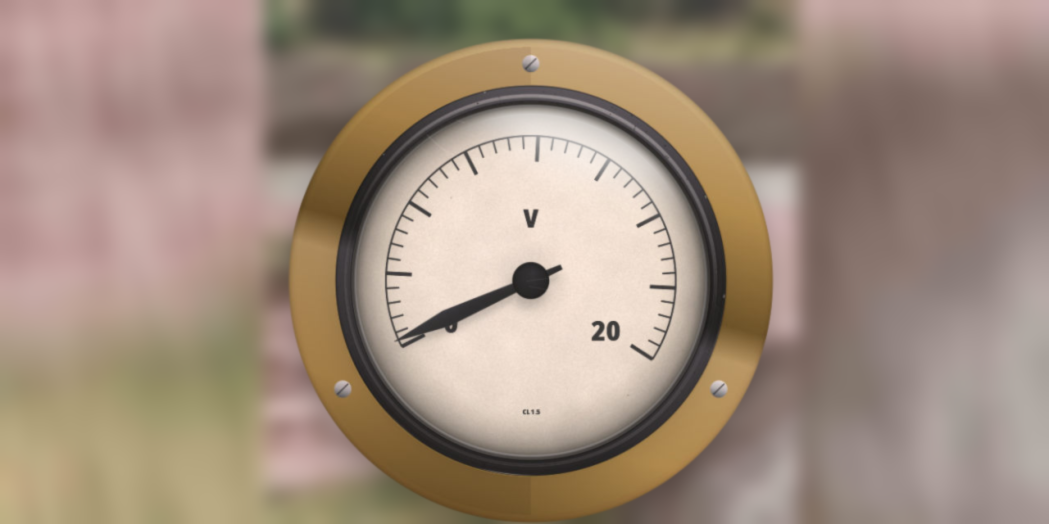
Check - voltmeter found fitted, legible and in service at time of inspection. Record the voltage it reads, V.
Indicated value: 0.25 V
